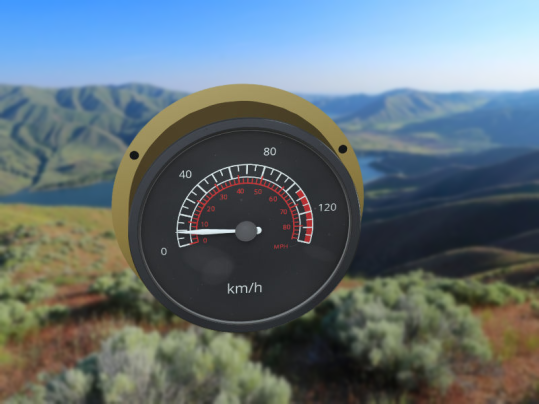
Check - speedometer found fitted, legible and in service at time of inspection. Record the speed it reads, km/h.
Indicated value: 10 km/h
